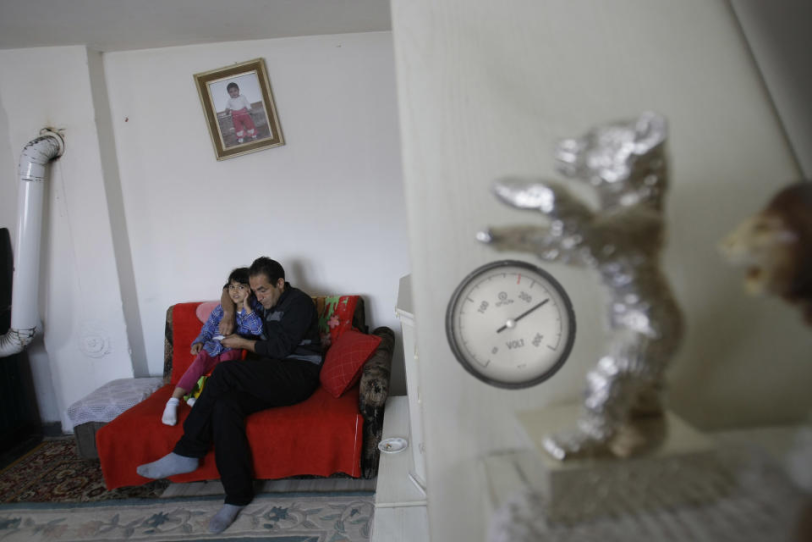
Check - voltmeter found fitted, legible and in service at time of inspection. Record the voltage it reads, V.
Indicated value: 230 V
